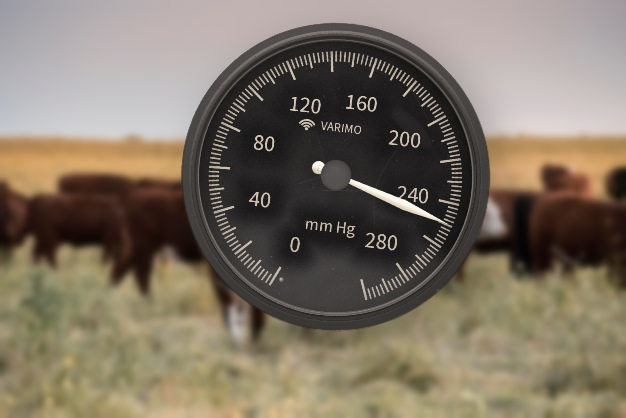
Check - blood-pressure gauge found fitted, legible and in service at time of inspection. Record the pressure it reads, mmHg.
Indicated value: 250 mmHg
